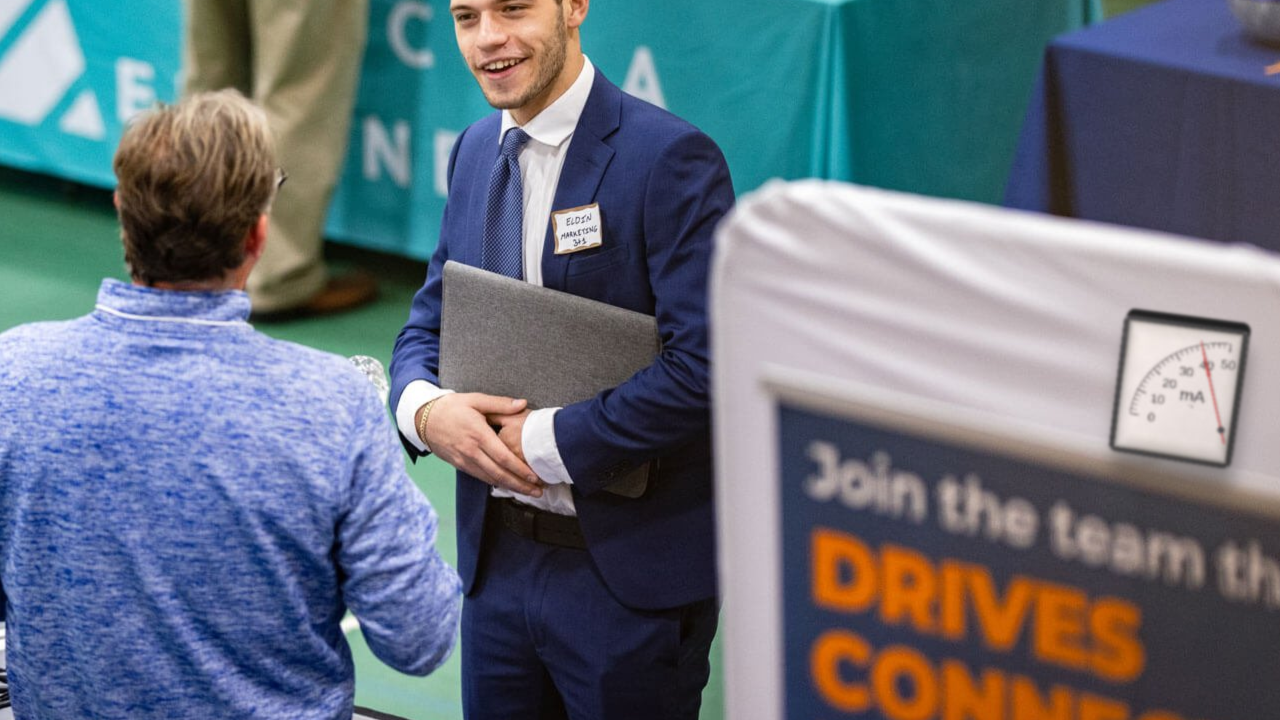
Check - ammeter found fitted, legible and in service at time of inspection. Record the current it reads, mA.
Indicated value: 40 mA
